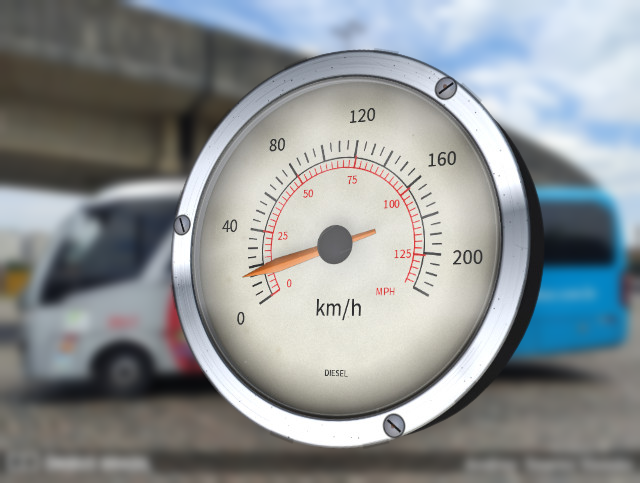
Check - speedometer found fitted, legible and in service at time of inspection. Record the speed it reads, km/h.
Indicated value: 15 km/h
